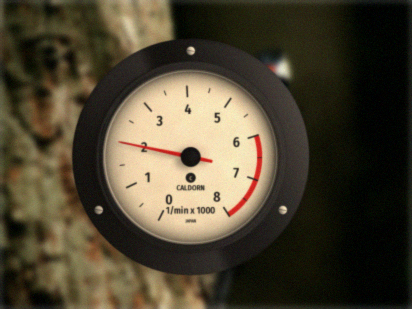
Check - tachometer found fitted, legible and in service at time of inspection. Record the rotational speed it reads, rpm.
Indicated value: 2000 rpm
